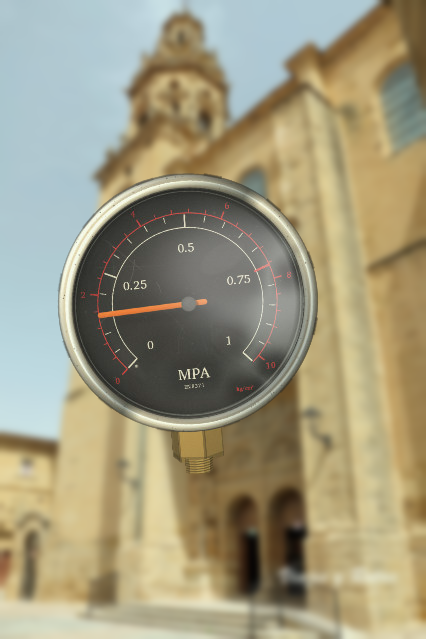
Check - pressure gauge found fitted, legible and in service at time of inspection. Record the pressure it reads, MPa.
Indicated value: 0.15 MPa
